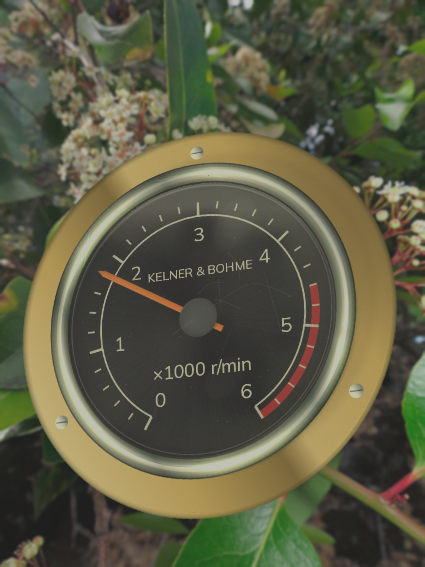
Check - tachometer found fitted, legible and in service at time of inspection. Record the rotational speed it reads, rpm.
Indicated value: 1800 rpm
